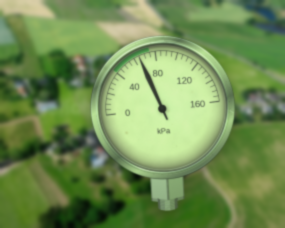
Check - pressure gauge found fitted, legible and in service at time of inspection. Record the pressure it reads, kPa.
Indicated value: 65 kPa
